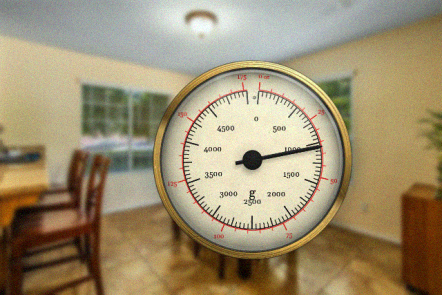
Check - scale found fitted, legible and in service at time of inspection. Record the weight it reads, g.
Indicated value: 1050 g
